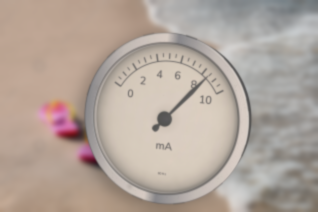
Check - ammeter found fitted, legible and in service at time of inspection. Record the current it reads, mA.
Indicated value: 8.5 mA
